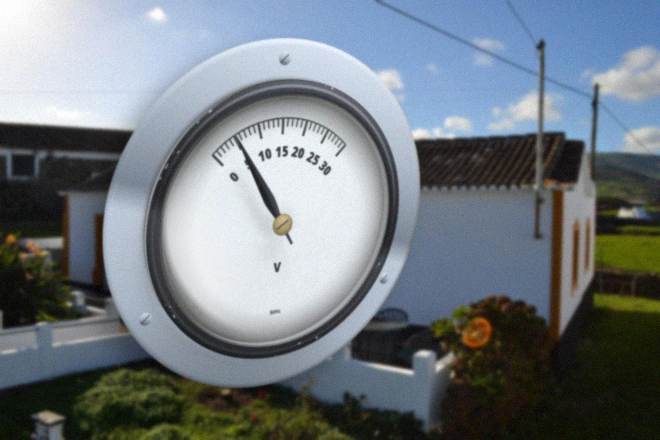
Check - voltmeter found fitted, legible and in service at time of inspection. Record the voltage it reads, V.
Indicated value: 5 V
